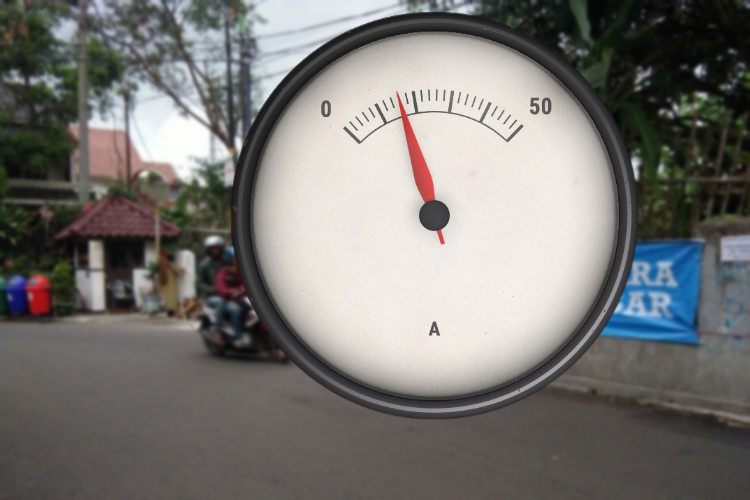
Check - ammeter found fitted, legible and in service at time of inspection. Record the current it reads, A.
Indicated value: 16 A
